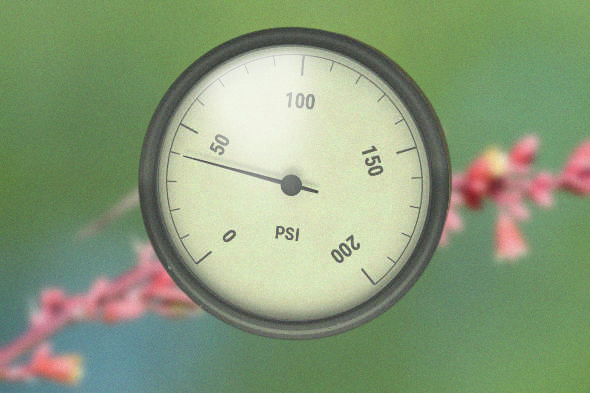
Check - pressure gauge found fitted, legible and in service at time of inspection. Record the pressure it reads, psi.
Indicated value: 40 psi
